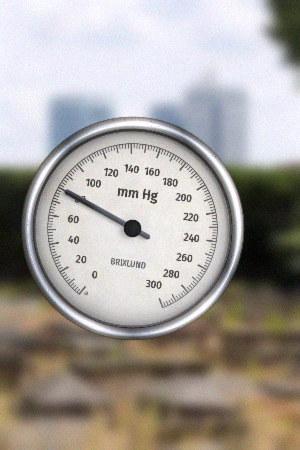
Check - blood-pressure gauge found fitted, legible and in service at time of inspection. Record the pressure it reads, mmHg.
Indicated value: 80 mmHg
